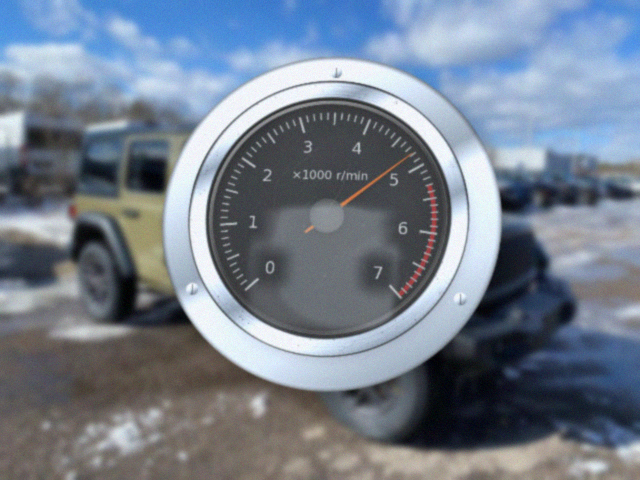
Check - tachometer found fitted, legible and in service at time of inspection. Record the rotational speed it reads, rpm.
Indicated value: 4800 rpm
